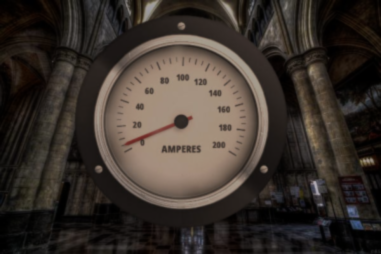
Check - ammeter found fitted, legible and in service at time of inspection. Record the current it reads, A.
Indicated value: 5 A
